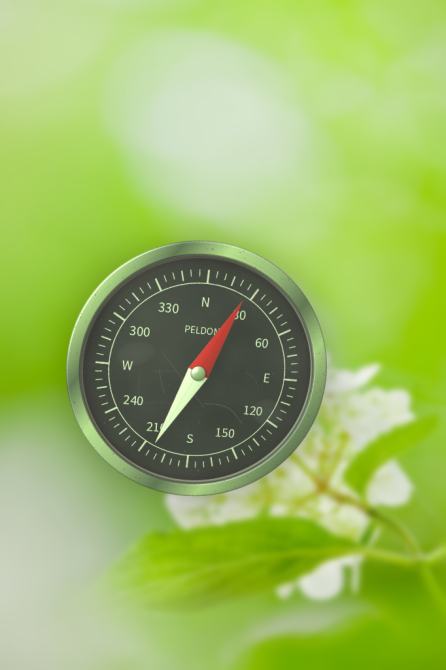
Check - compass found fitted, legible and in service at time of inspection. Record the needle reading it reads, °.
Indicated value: 25 °
